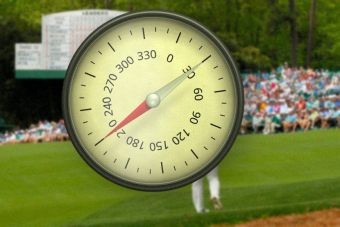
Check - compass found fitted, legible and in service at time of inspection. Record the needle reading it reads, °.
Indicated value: 210 °
